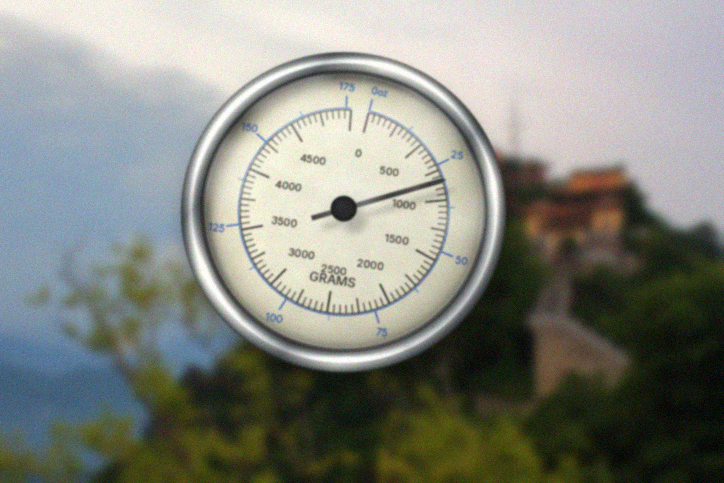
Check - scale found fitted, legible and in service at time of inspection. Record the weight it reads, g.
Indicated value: 850 g
